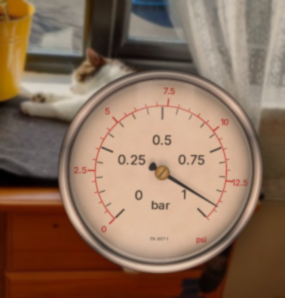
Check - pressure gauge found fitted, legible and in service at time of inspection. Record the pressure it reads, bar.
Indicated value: 0.95 bar
